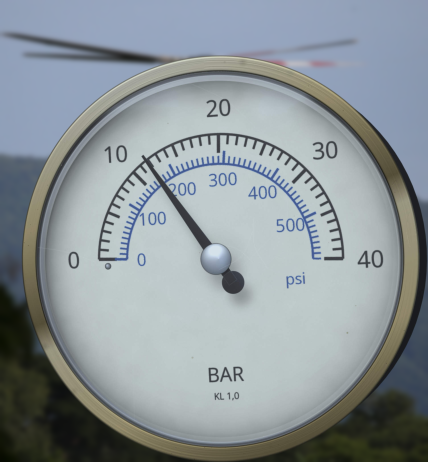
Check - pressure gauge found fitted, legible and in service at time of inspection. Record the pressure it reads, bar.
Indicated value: 12 bar
